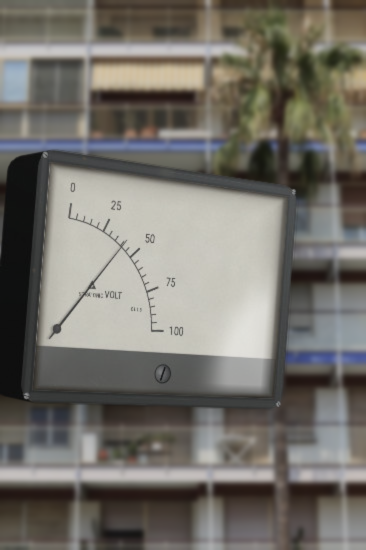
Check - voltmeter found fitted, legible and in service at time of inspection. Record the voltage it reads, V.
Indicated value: 40 V
